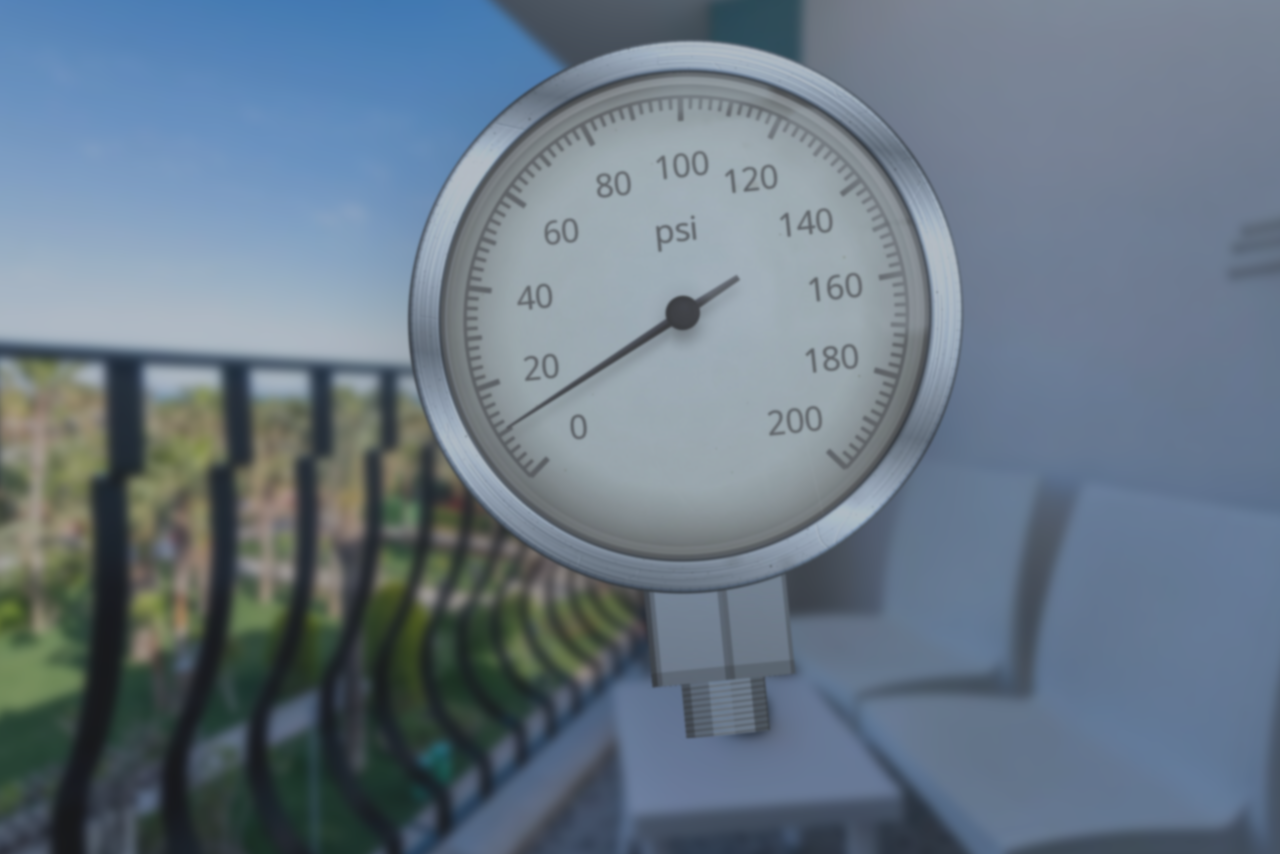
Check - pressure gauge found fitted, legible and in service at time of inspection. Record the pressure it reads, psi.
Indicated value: 10 psi
